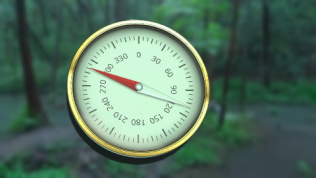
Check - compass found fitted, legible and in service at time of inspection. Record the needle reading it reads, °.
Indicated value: 290 °
